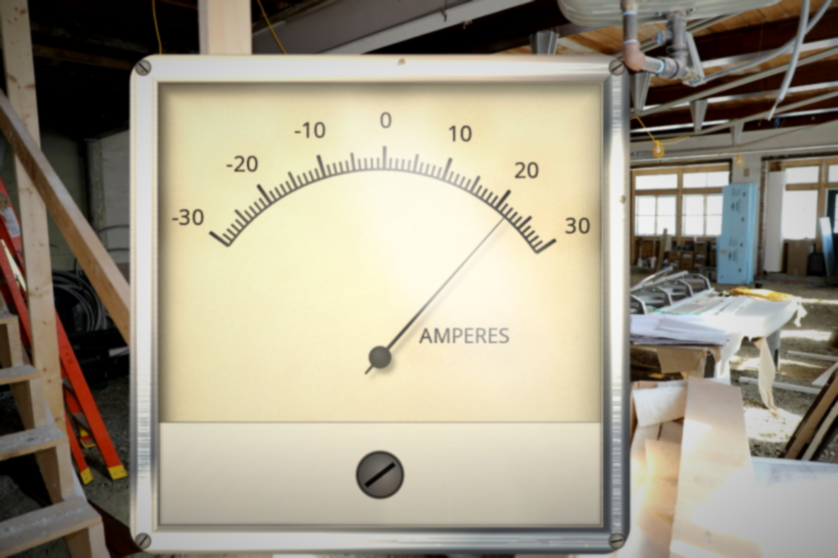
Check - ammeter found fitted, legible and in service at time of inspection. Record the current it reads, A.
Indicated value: 22 A
